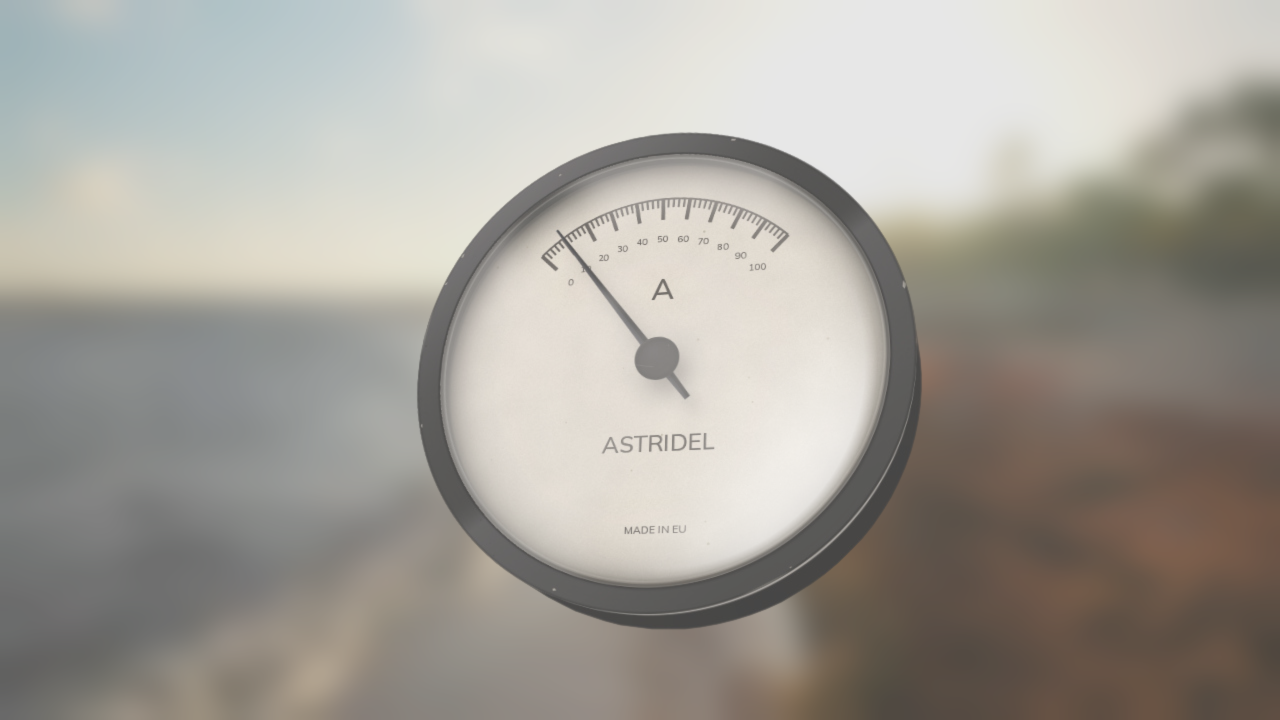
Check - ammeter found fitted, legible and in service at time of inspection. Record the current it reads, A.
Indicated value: 10 A
